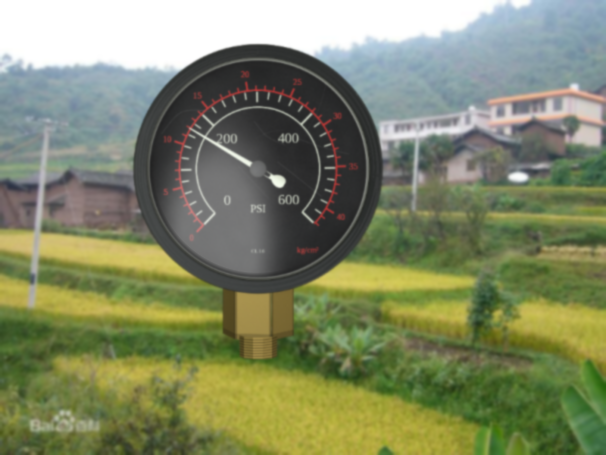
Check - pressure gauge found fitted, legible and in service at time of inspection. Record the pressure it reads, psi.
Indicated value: 170 psi
